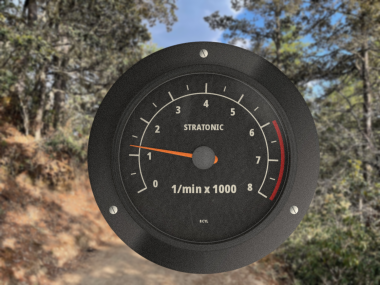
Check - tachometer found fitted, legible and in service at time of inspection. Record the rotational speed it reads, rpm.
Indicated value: 1250 rpm
